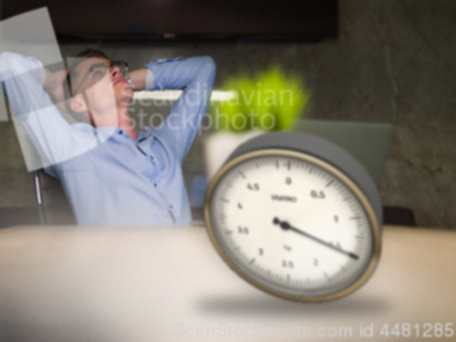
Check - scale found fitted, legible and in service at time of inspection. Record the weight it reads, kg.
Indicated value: 1.5 kg
